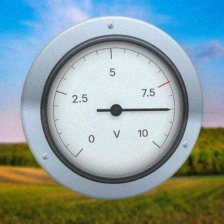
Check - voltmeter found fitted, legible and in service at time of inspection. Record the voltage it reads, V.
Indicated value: 8.5 V
